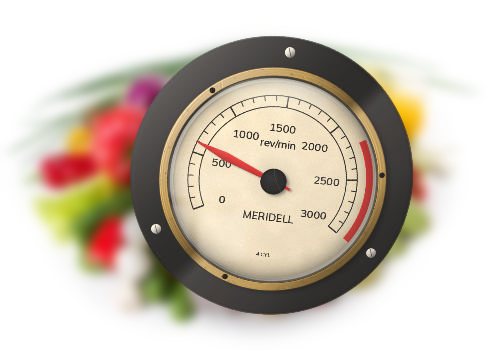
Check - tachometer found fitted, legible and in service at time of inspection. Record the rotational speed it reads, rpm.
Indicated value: 600 rpm
